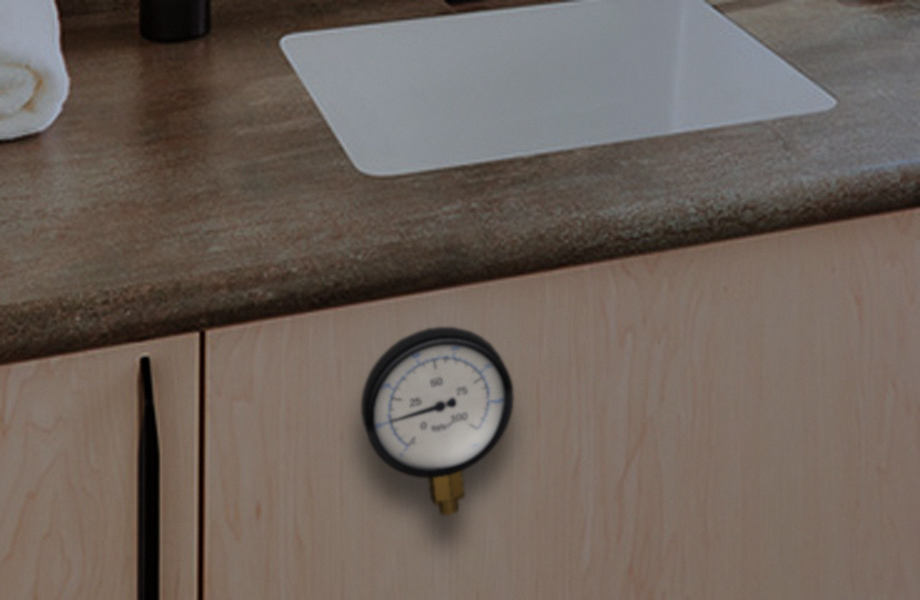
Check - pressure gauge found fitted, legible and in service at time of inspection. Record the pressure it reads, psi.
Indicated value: 15 psi
